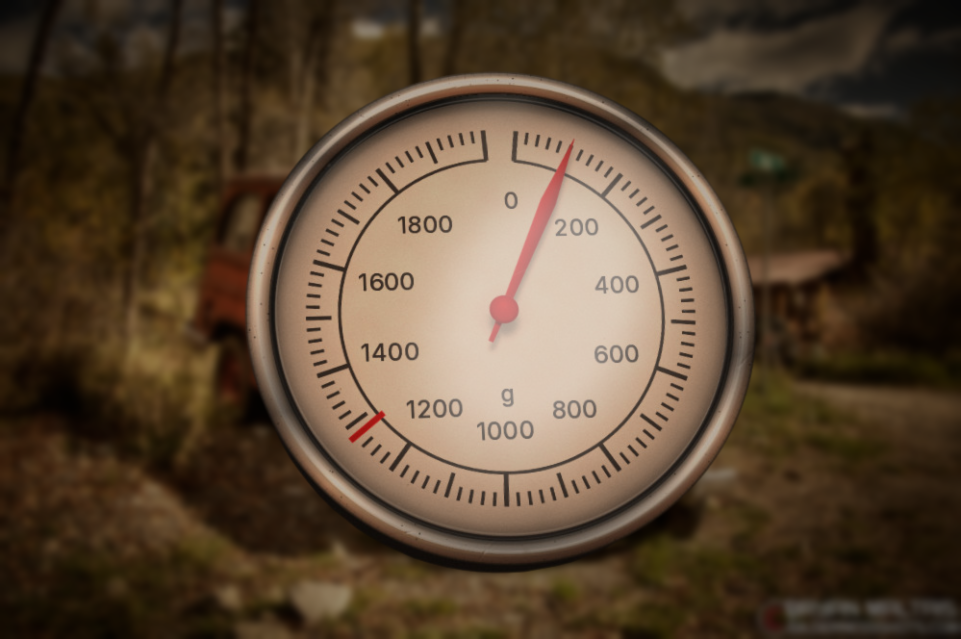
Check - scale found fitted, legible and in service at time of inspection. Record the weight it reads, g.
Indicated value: 100 g
